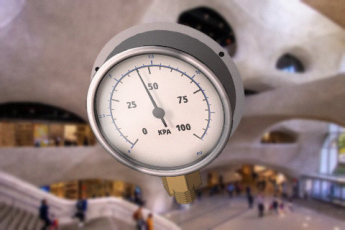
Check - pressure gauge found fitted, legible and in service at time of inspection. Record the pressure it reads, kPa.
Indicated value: 45 kPa
